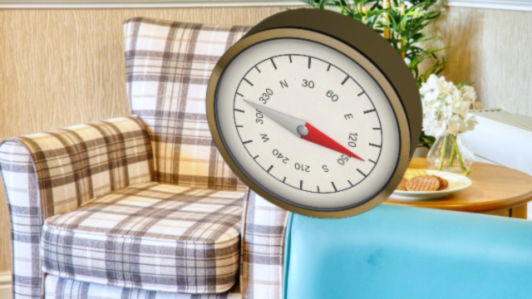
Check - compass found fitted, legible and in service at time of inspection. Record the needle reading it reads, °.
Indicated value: 135 °
